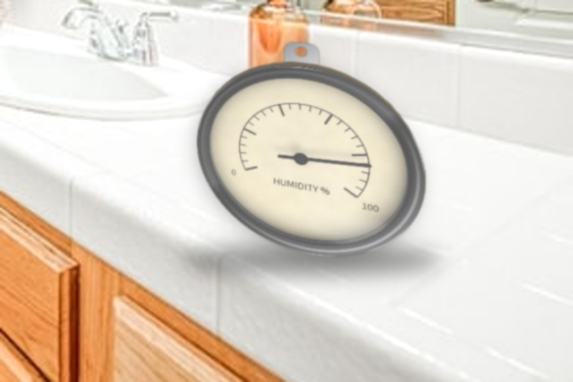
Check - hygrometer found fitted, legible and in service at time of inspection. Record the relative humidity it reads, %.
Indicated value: 84 %
